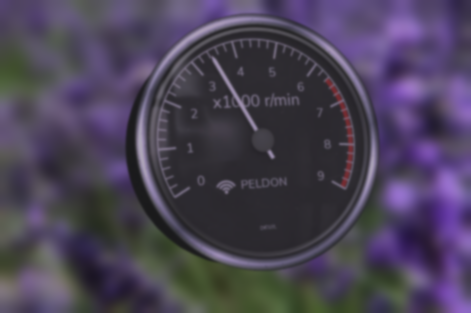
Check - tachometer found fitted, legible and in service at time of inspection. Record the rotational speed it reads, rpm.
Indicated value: 3400 rpm
